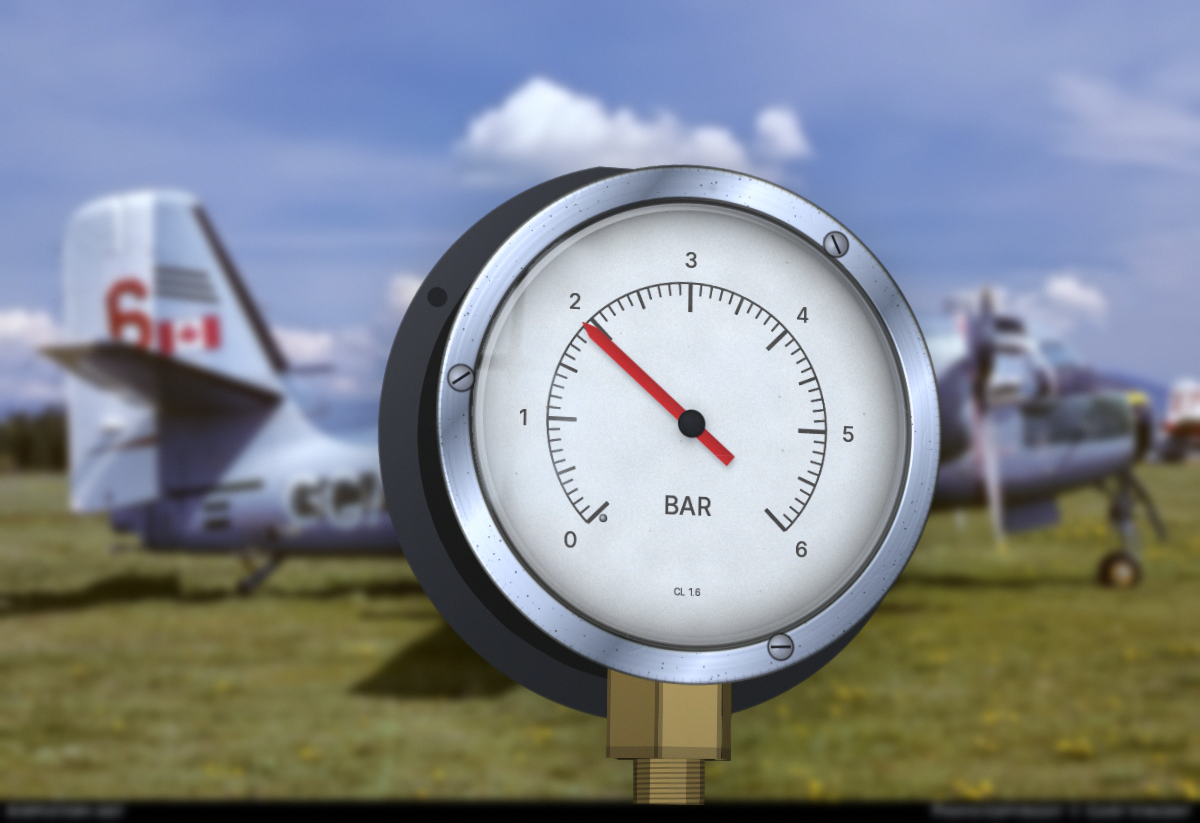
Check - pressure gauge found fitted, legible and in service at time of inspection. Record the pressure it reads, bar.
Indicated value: 1.9 bar
